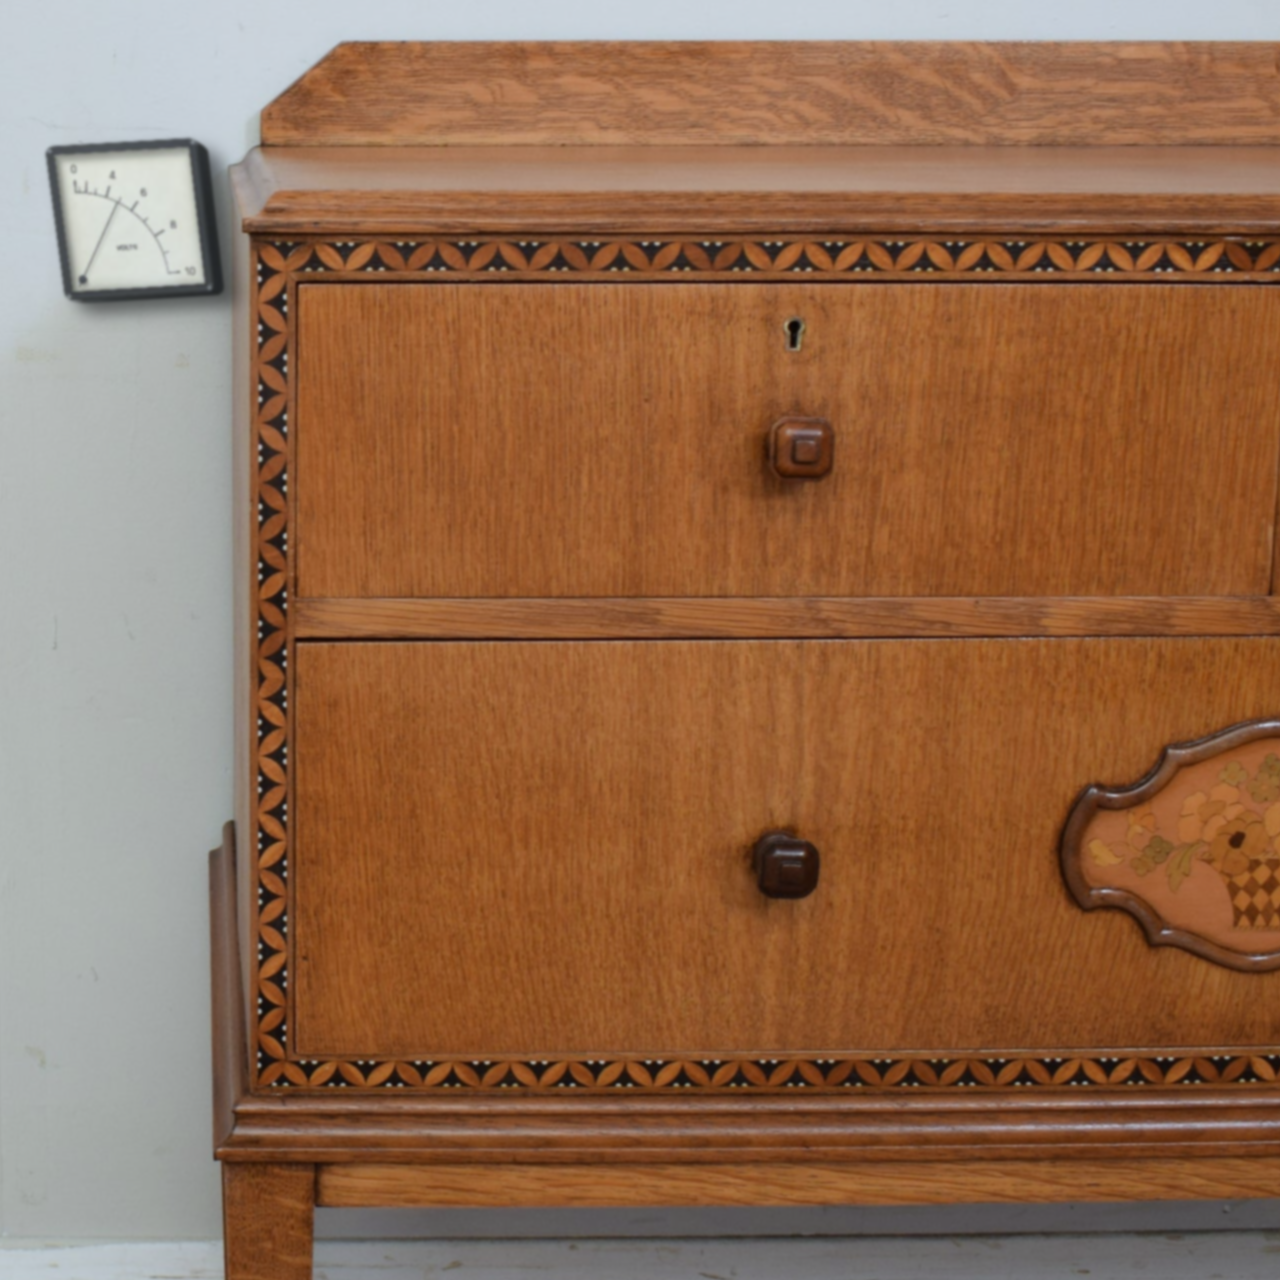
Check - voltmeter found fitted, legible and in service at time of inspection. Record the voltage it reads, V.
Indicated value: 5 V
